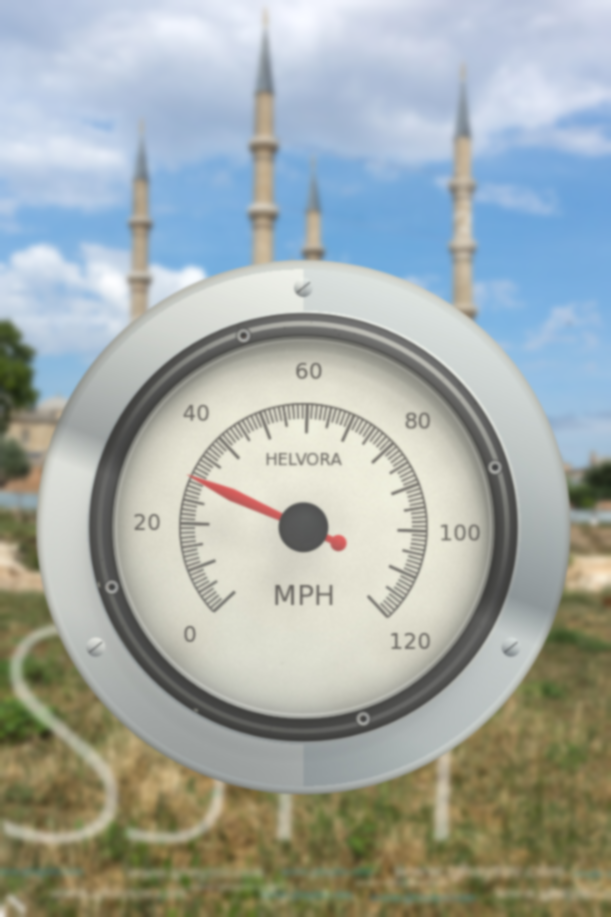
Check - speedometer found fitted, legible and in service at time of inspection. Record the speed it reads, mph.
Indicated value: 30 mph
